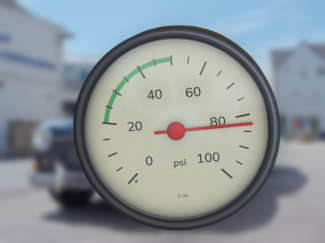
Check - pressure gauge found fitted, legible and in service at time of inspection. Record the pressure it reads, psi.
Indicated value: 82.5 psi
